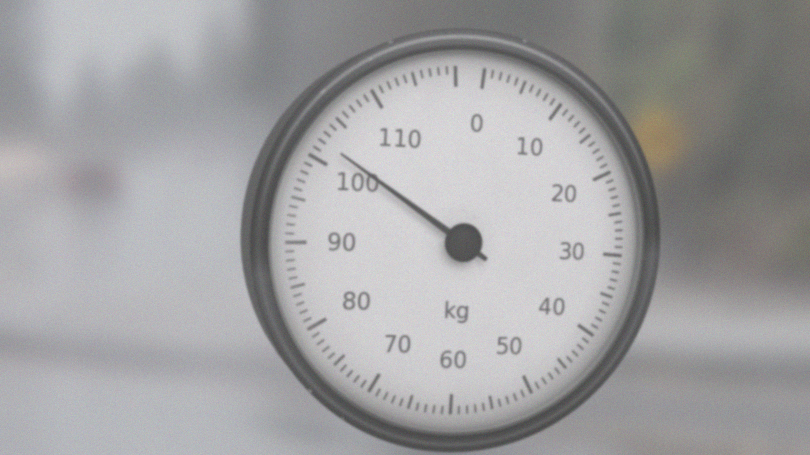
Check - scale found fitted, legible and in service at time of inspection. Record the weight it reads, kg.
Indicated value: 102 kg
